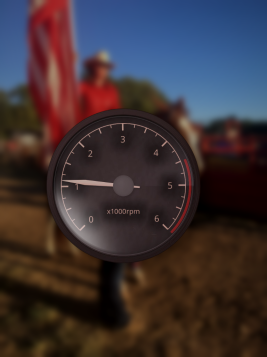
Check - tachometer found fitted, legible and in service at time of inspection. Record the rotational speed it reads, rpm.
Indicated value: 1125 rpm
